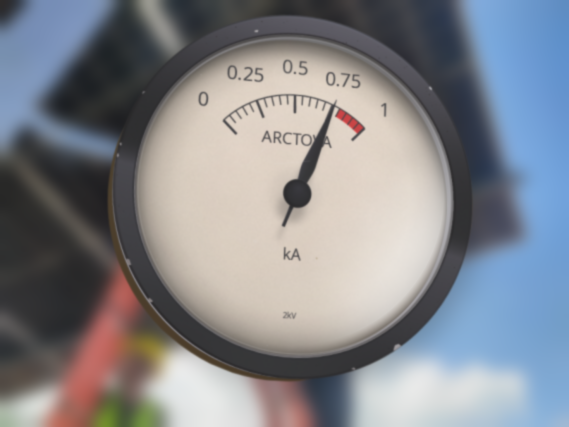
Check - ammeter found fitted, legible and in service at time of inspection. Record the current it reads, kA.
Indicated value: 0.75 kA
